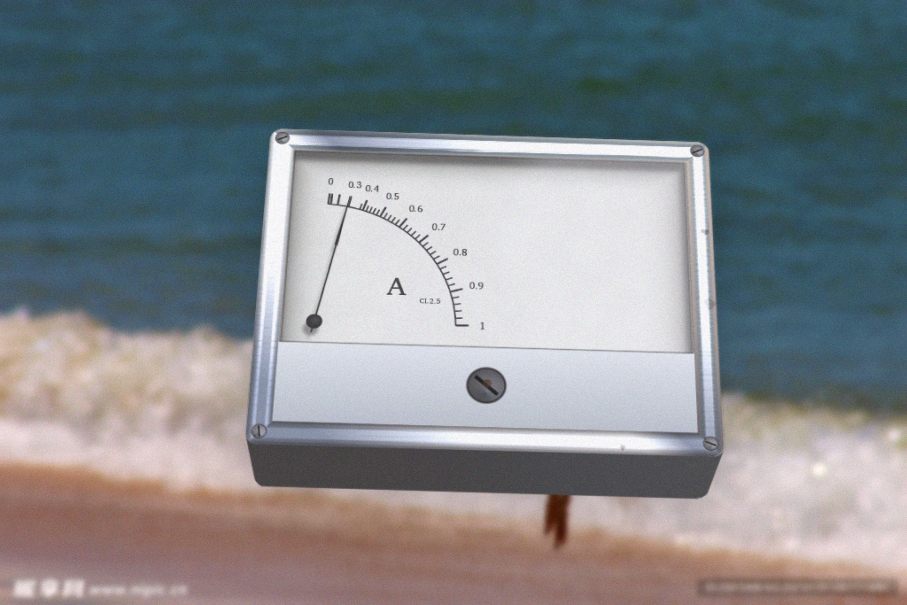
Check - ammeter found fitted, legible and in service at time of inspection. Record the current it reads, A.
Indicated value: 0.3 A
